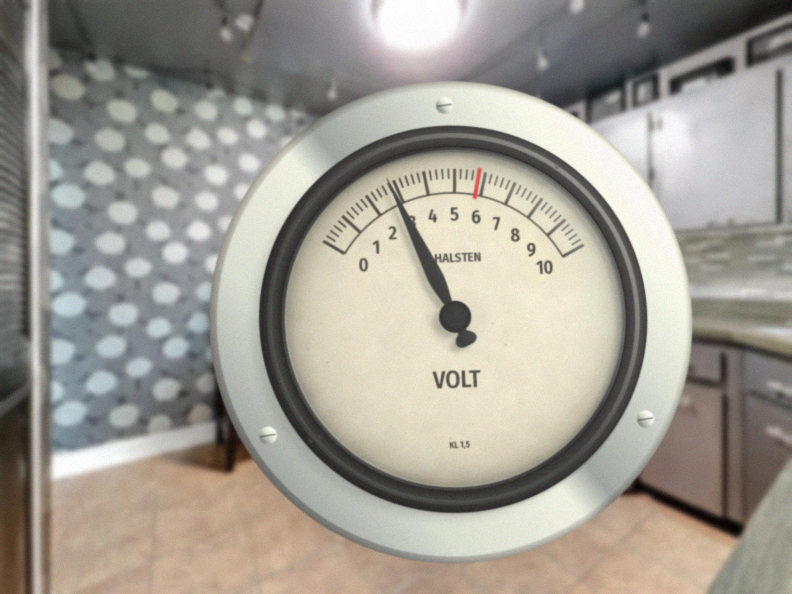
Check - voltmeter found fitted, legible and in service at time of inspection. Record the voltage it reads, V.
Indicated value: 2.8 V
